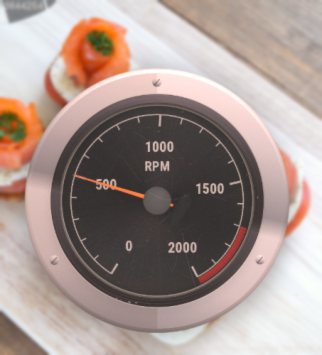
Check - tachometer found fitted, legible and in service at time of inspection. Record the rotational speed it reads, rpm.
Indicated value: 500 rpm
